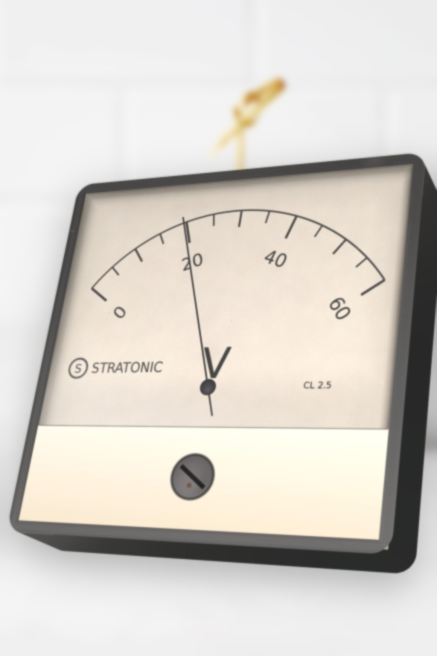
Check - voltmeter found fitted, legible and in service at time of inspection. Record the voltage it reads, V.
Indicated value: 20 V
